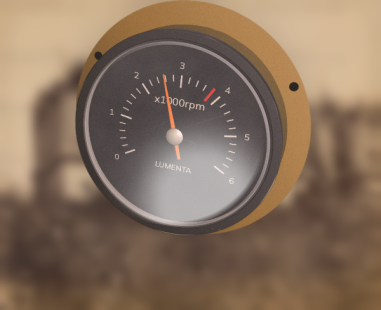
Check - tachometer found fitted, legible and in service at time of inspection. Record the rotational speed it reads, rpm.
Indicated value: 2600 rpm
